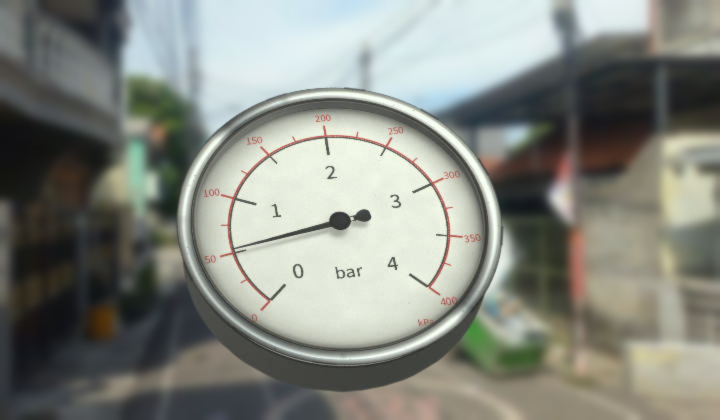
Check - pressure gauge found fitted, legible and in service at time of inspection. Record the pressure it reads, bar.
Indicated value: 0.5 bar
